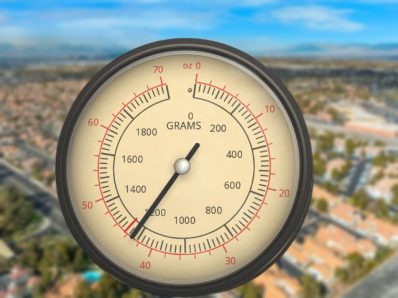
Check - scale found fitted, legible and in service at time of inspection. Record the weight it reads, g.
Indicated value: 1220 g
